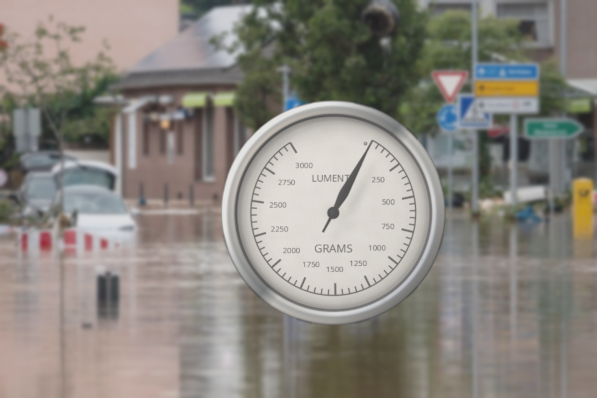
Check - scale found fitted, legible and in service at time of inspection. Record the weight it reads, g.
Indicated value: 0 g
